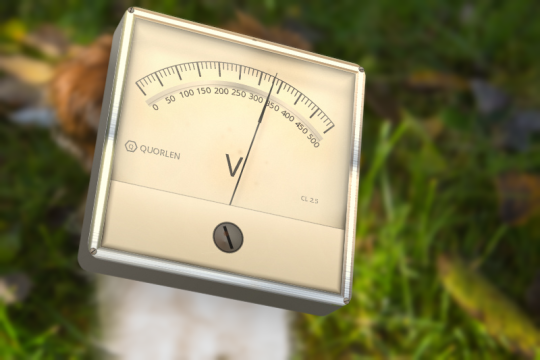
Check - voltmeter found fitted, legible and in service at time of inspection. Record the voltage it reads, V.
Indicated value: 330 V
